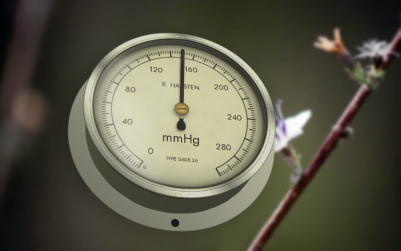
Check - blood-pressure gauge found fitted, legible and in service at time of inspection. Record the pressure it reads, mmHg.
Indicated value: 150 mmHg
